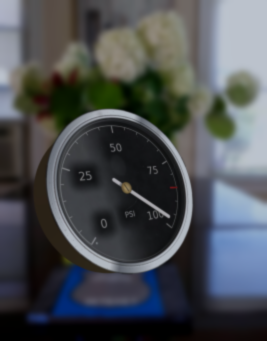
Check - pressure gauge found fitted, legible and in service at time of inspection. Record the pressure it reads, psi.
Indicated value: 97.5 psi
